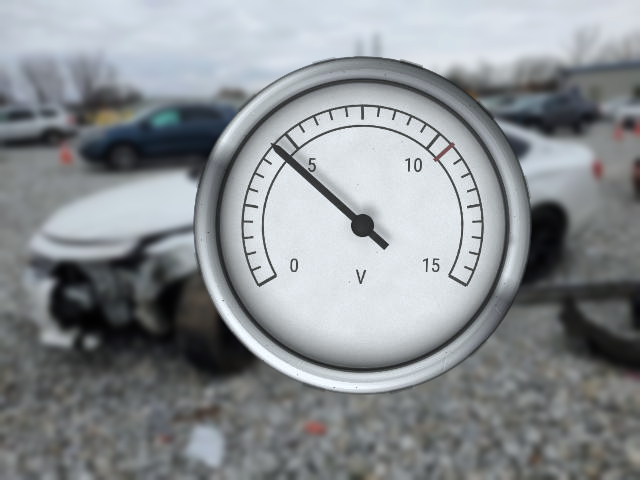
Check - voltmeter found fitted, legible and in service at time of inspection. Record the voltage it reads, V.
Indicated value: 4.5 V
